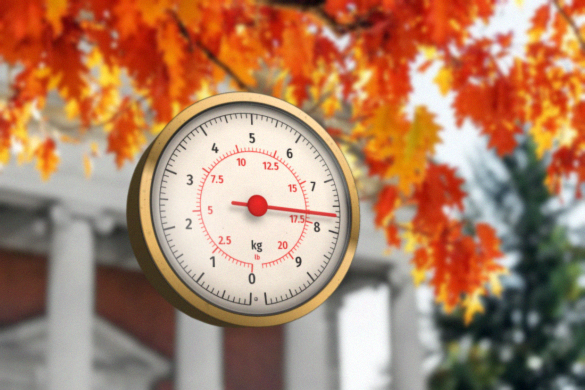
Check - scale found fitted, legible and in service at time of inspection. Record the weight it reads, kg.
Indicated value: 7.7 kg
